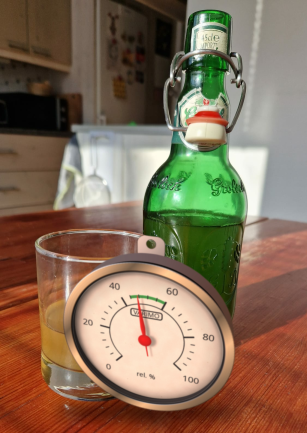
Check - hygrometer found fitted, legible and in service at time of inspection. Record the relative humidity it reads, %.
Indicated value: 48 %
